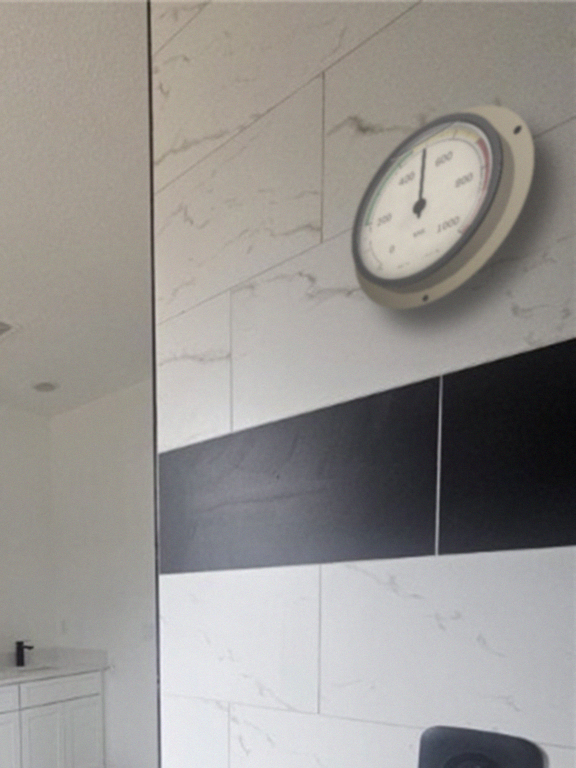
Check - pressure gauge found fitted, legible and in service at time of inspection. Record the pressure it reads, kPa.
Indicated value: 500 kPa
